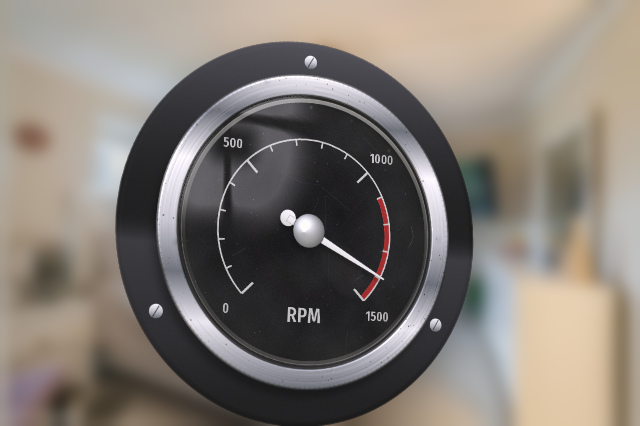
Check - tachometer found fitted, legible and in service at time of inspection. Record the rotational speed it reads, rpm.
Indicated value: 1400 rpm
